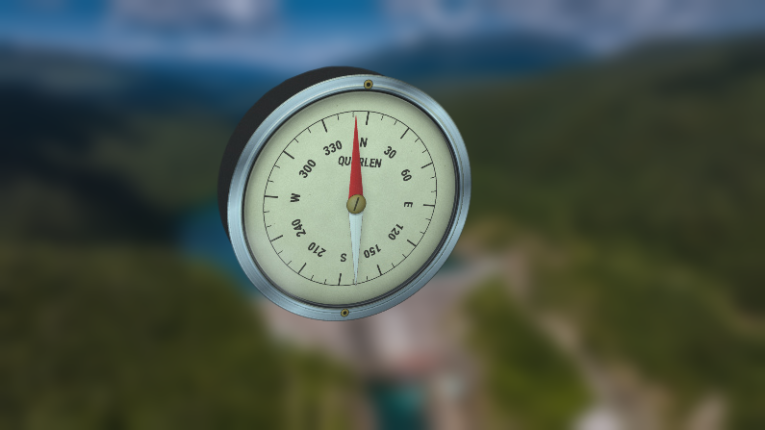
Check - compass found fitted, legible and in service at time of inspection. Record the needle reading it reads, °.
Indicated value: 350 °
